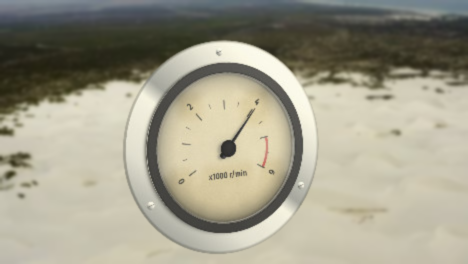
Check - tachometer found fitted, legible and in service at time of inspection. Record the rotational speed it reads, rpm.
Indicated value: 4000 rpm
